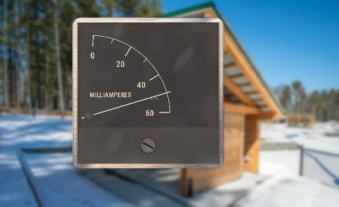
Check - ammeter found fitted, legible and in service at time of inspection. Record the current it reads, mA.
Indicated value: 50 mA
